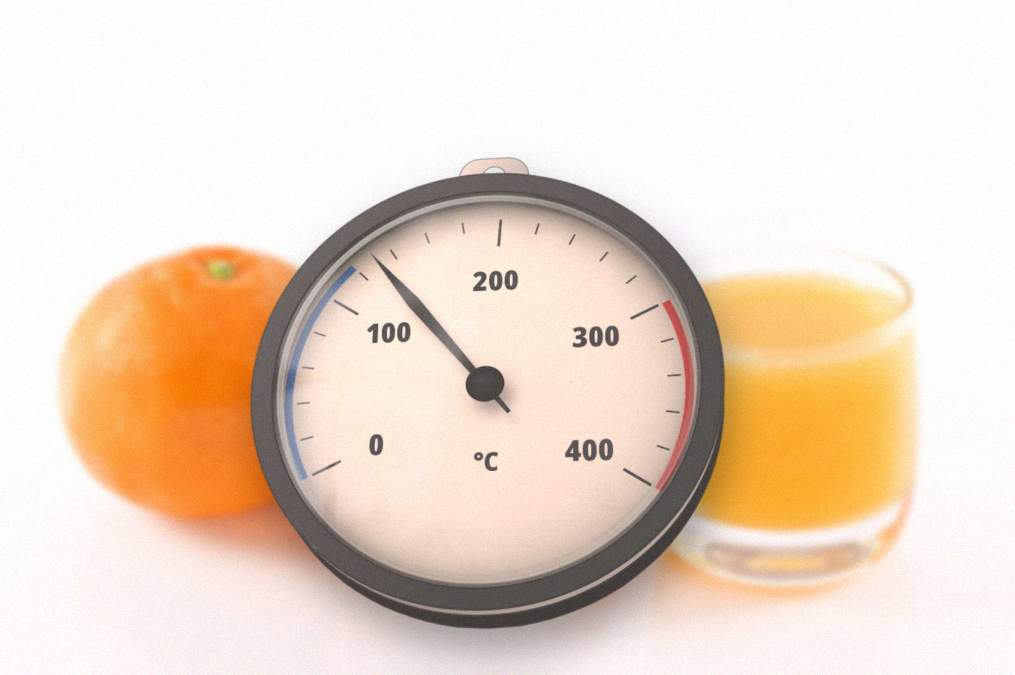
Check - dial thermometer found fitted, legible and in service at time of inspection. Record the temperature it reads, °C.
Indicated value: 130 °C
